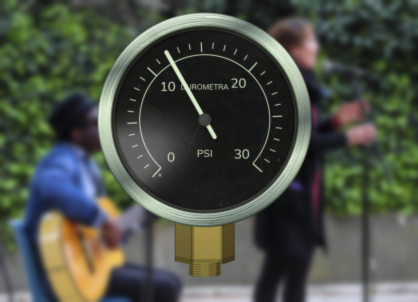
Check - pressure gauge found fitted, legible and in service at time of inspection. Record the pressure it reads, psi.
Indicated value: 12 psi
